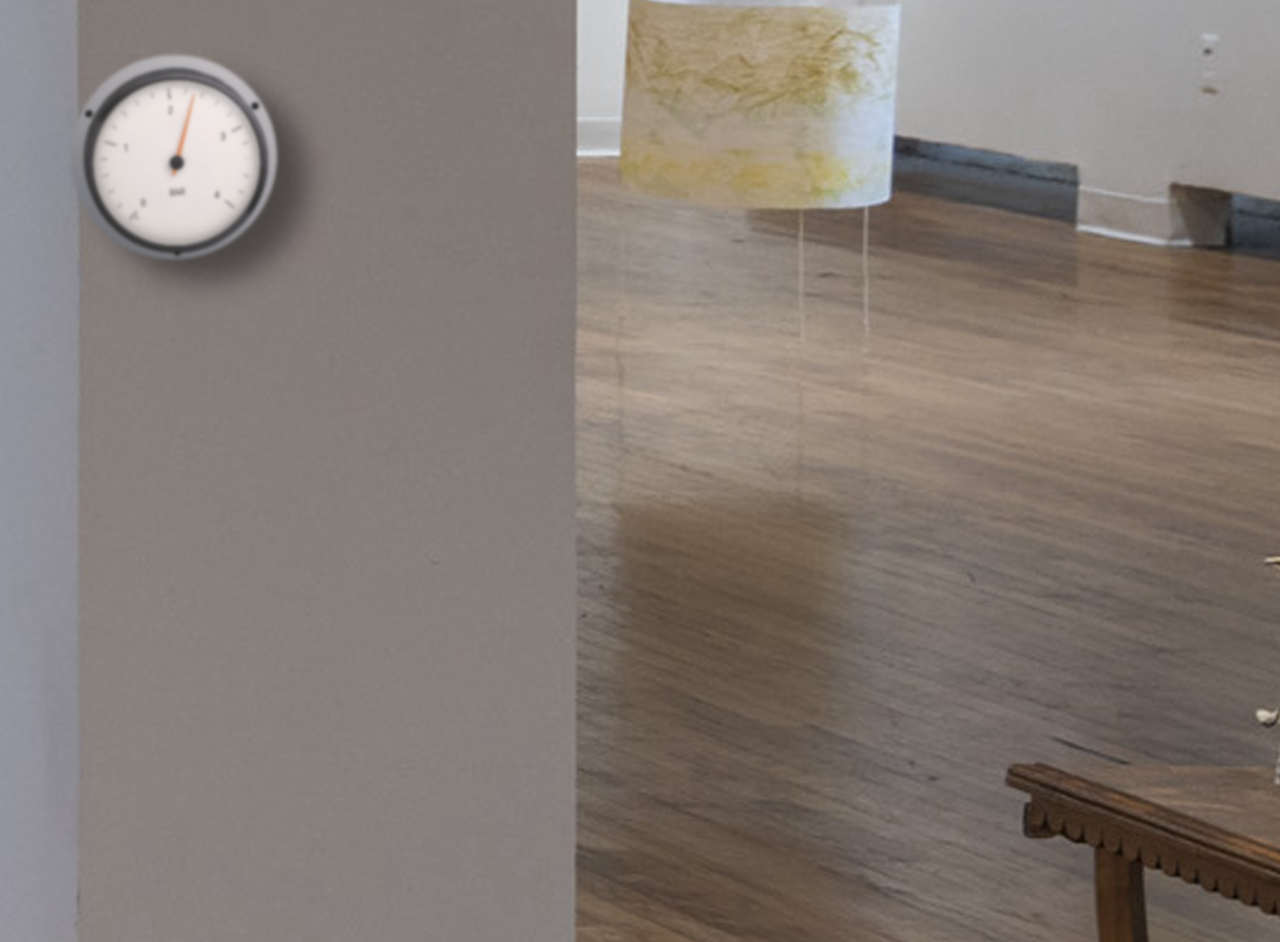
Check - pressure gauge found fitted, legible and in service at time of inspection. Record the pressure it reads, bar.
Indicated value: 2.3 bar
